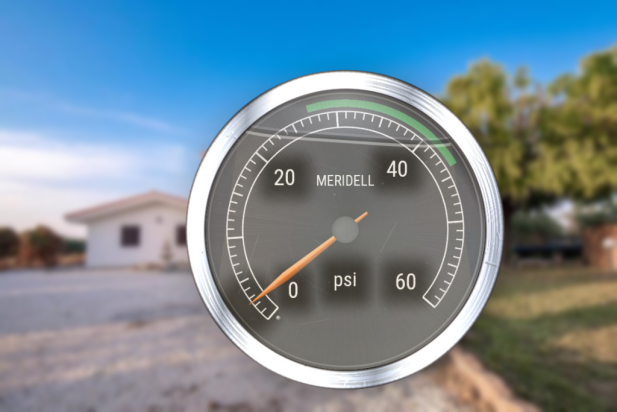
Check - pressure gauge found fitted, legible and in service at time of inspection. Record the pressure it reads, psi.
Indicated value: 2.5 psi
